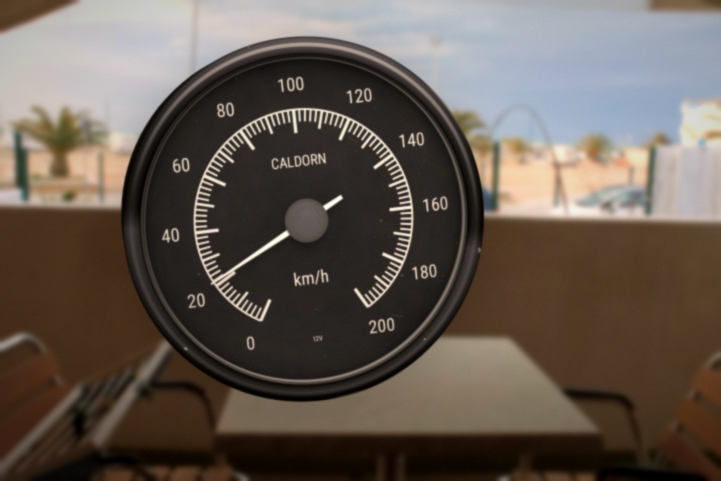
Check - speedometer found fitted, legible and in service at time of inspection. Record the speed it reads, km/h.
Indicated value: 22 km/h
